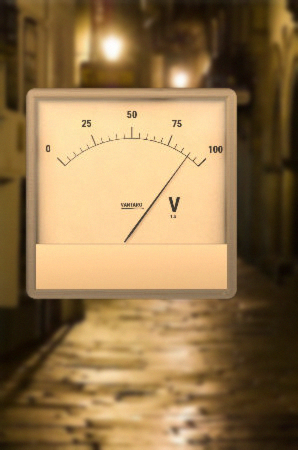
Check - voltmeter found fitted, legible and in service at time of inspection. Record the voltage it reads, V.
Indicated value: 90 V
